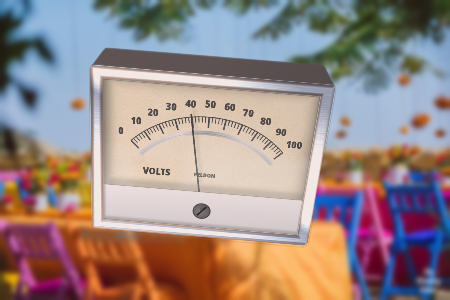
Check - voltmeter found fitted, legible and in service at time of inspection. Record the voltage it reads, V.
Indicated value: 40 V
